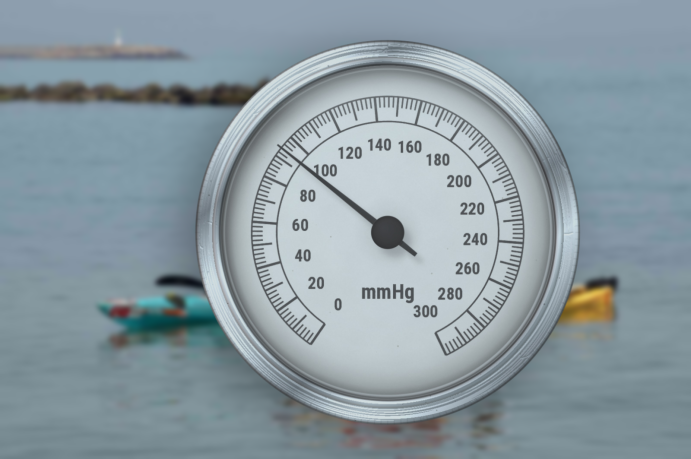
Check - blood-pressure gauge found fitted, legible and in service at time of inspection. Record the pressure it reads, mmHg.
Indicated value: 94 mmHg
